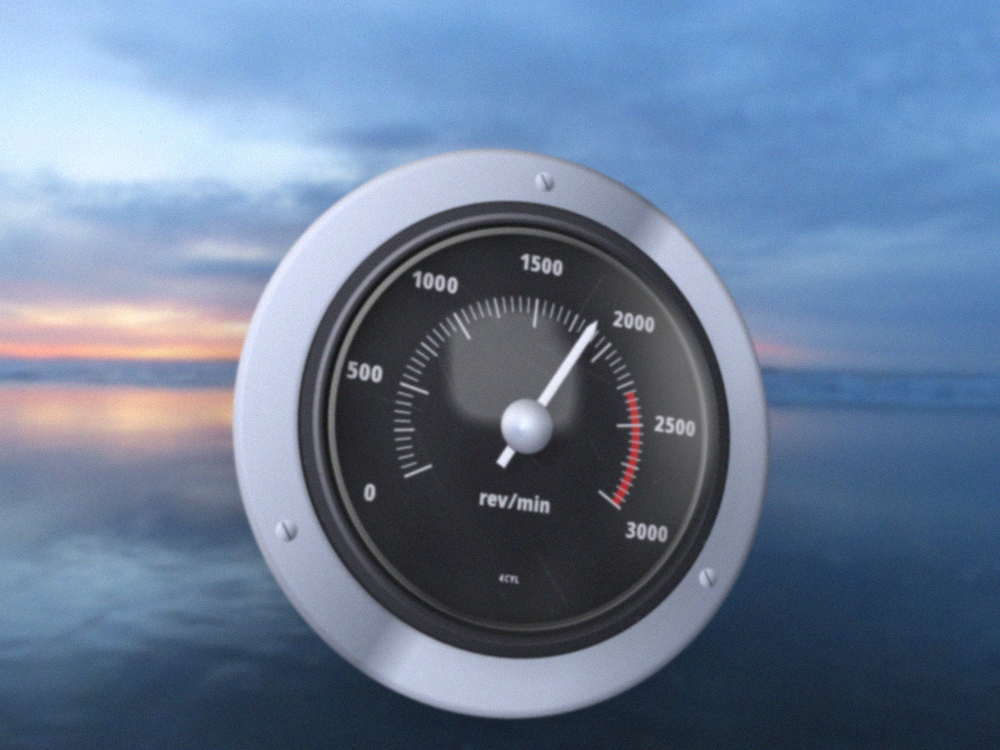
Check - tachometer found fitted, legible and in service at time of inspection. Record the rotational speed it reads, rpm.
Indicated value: 1850 rpm
